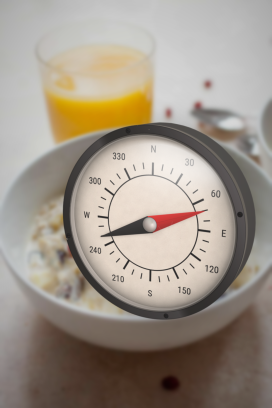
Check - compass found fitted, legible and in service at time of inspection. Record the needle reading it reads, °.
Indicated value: 70 °
